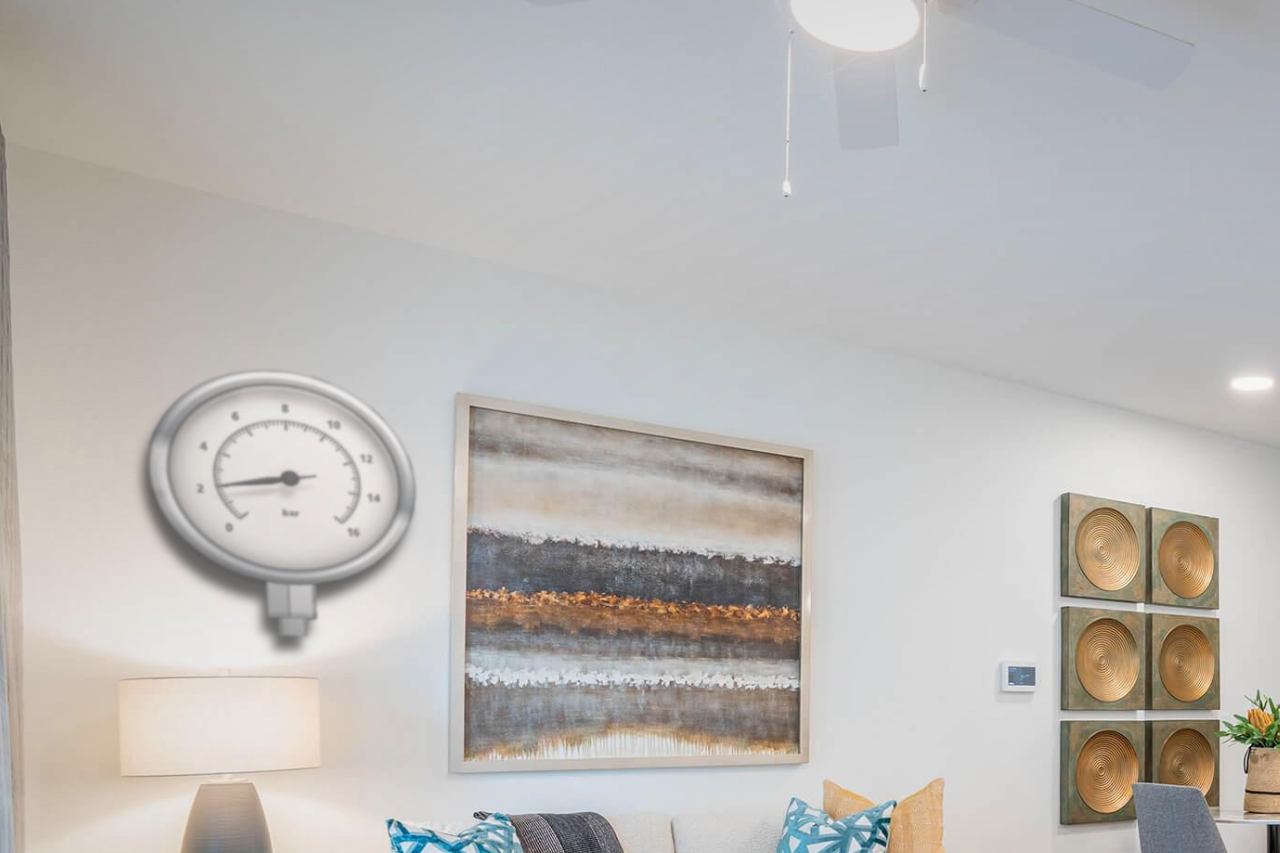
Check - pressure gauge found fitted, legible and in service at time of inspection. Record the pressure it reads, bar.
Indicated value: 2 bar
